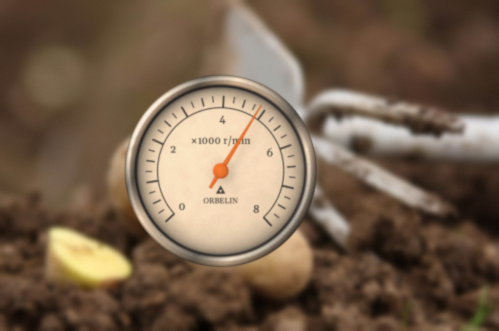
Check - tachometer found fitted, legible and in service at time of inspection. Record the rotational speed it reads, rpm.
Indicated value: 4875 rpm
